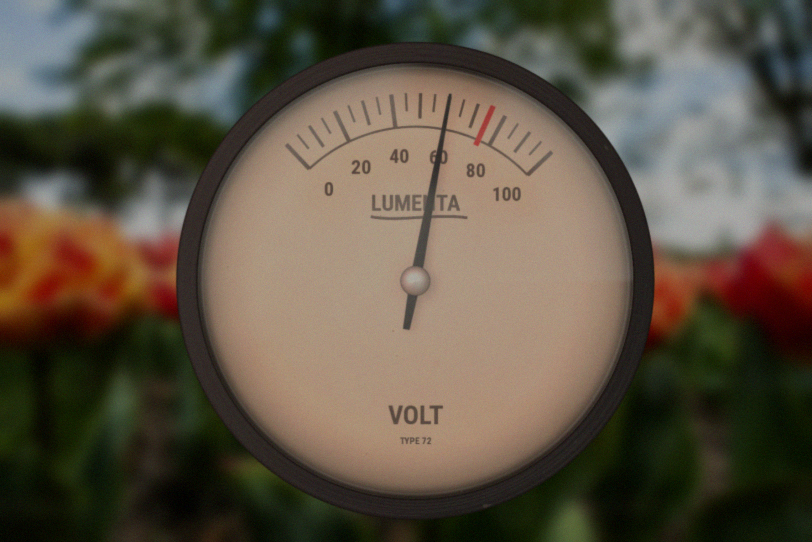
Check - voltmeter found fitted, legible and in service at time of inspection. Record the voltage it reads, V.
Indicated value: 60 V
